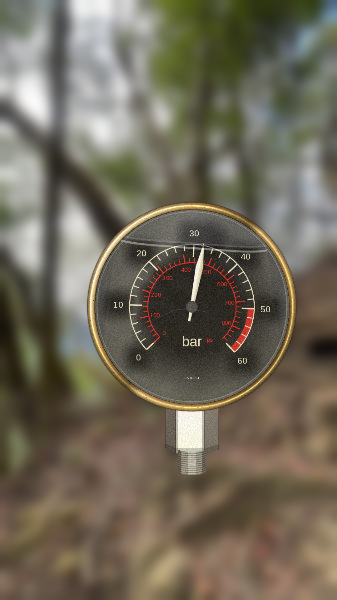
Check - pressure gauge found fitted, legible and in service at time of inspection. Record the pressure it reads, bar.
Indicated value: 32 bar
